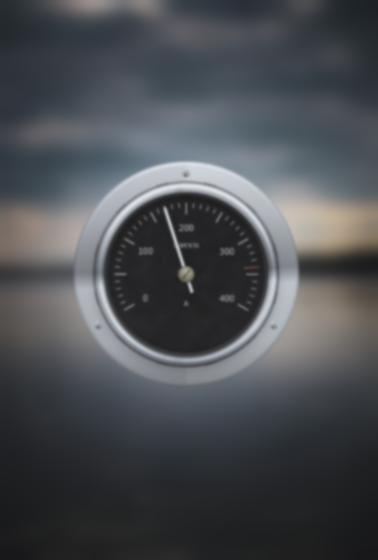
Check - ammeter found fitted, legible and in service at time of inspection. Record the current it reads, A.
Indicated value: 170 A
